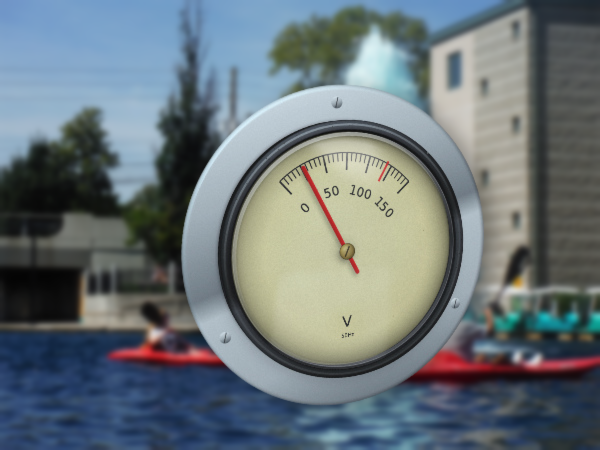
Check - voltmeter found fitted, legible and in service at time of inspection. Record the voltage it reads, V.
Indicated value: 25 V
